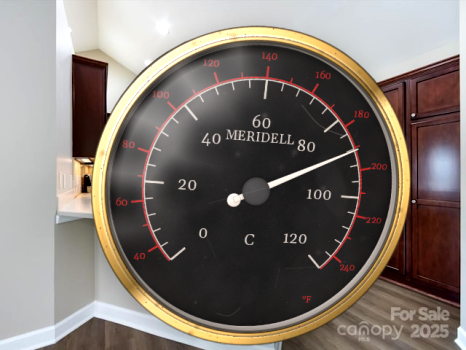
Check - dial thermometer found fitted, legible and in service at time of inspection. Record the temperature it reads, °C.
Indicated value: 88 °C
